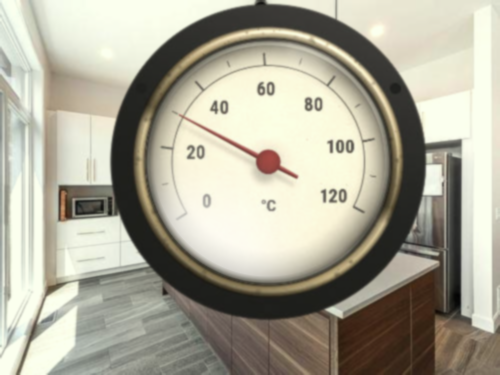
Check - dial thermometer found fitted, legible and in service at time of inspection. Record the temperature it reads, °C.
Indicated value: 30 °C
